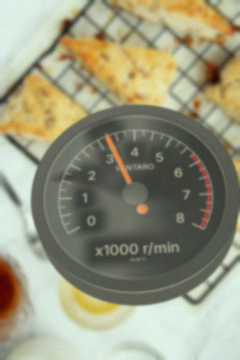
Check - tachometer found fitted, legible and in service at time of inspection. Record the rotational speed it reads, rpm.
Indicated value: 3250 rpm
